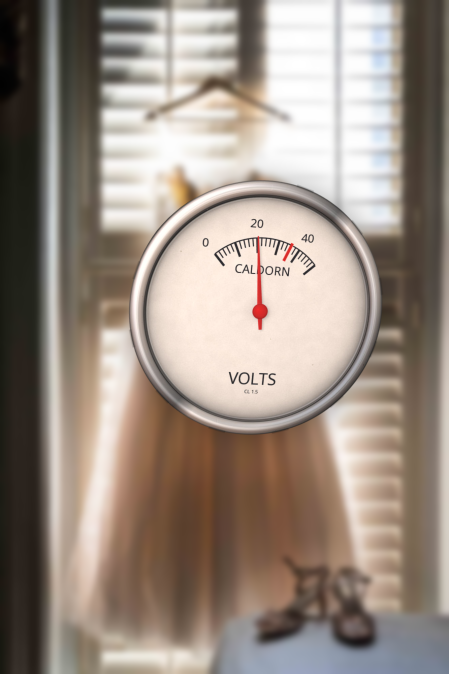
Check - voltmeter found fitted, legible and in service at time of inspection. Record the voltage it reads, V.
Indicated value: 20 V
